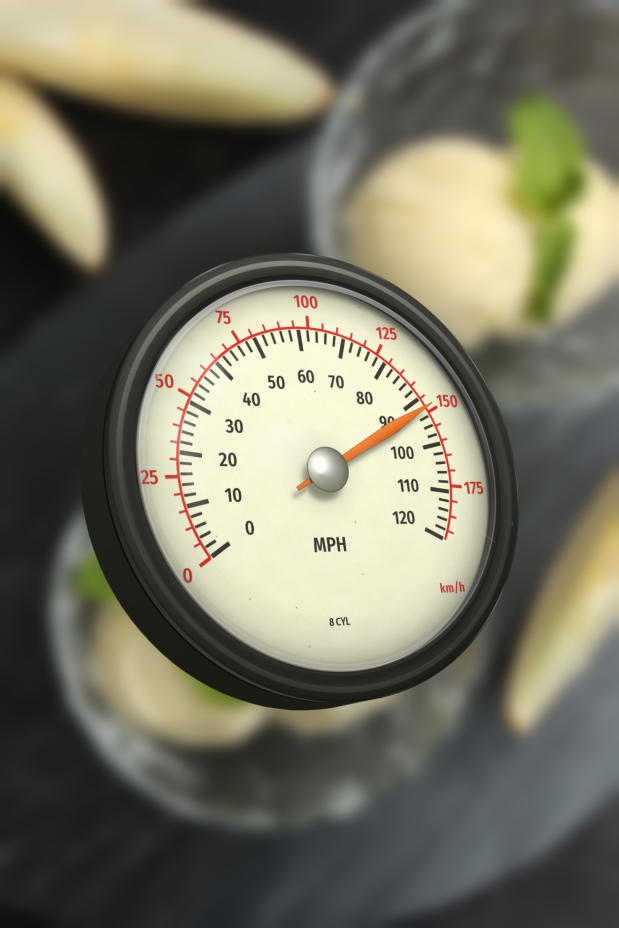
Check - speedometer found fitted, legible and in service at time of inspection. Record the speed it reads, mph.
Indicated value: 92 mph
